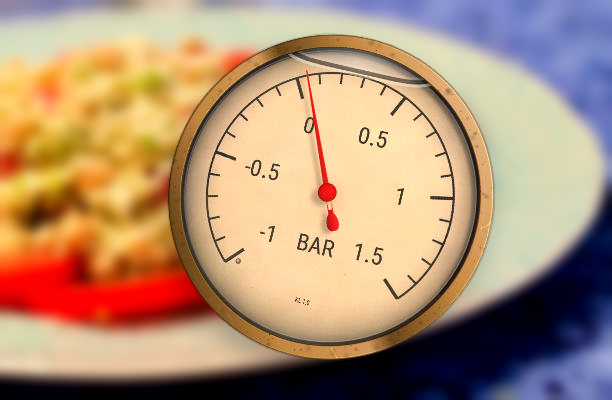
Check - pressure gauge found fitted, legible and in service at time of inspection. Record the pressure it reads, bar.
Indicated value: 0.05 bar
